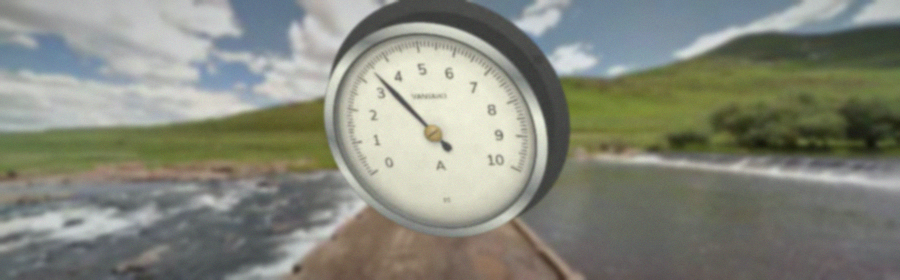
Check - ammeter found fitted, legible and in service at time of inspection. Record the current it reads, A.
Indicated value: 3.5 A
